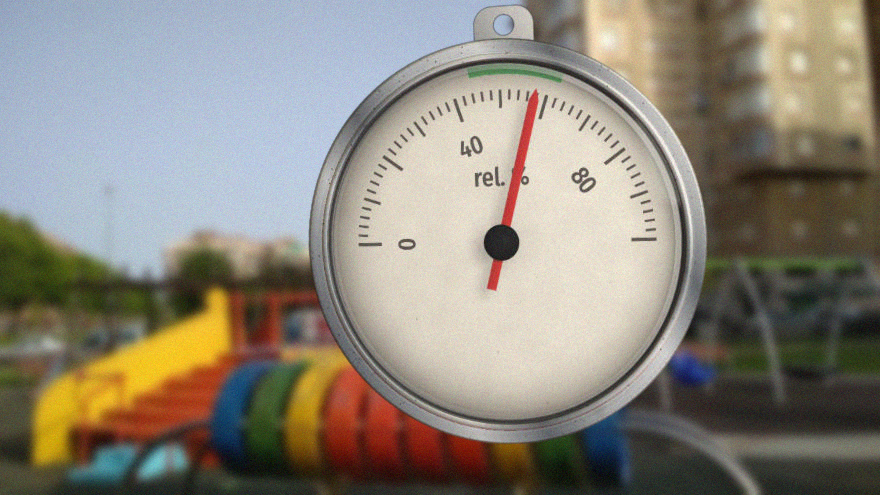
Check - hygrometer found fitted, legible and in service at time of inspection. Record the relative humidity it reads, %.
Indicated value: 58 %
